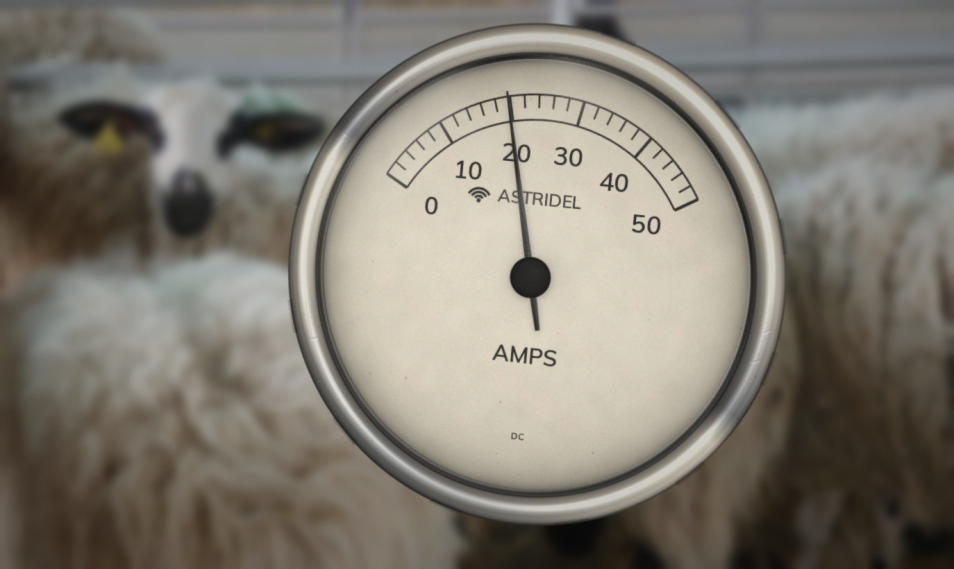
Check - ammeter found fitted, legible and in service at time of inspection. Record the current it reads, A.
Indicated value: 20 A
